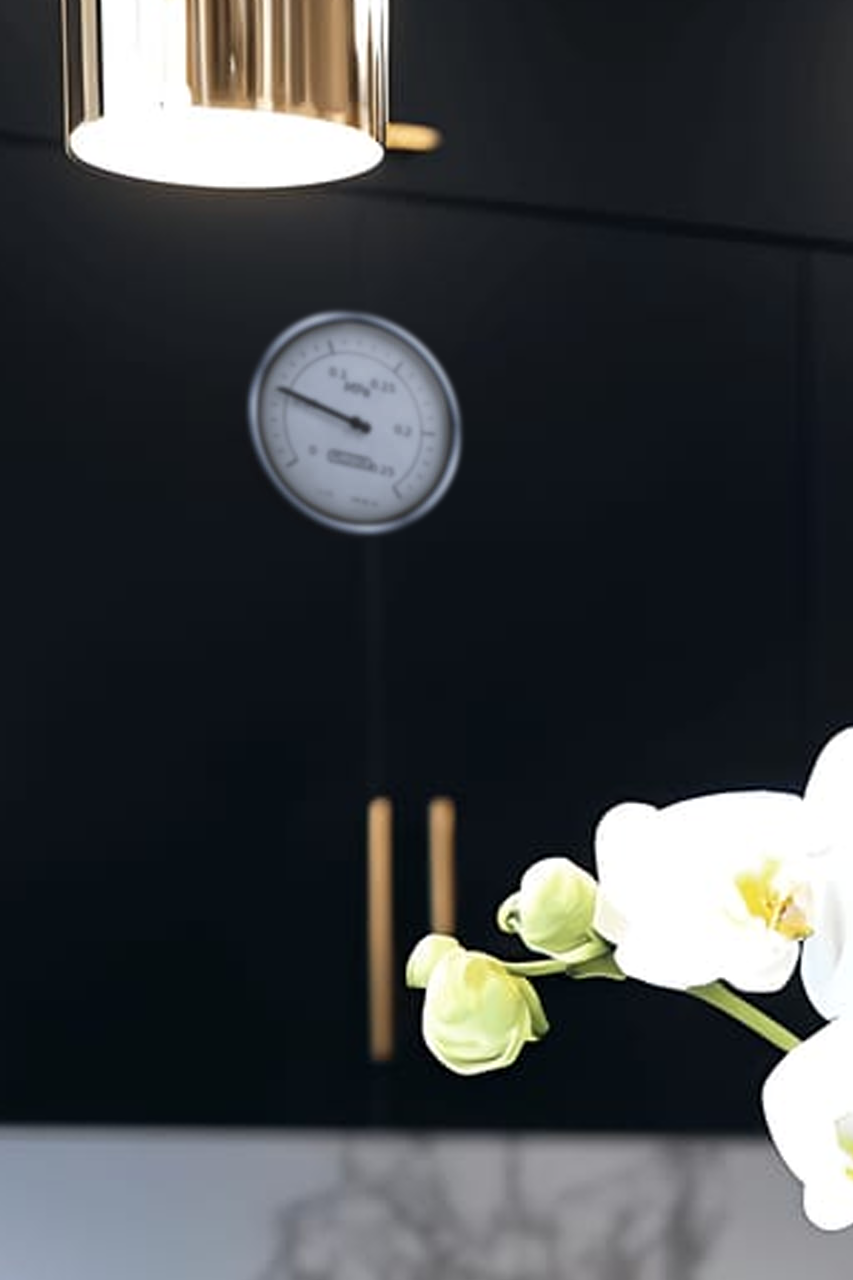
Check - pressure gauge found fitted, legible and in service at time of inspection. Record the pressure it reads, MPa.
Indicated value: 0.05 MPa
